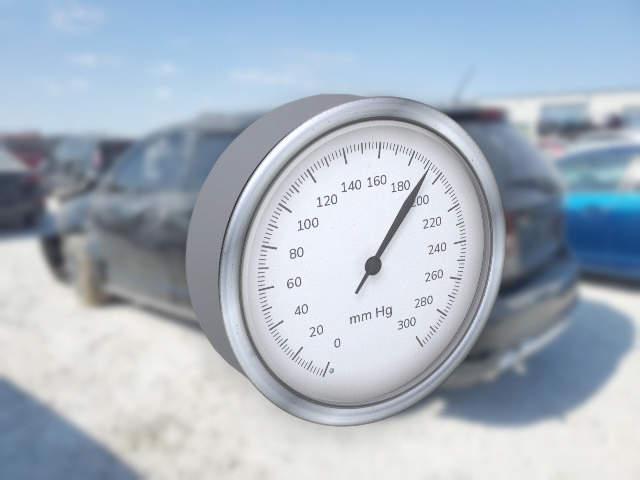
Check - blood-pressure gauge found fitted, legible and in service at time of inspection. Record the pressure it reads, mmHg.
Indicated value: 190 mmHg
